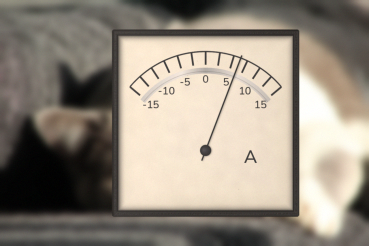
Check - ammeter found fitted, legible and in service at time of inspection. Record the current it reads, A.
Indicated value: 6.25 A
